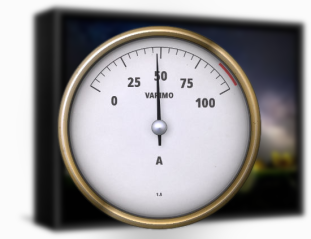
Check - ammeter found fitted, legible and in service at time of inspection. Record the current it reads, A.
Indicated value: 47.5 A
